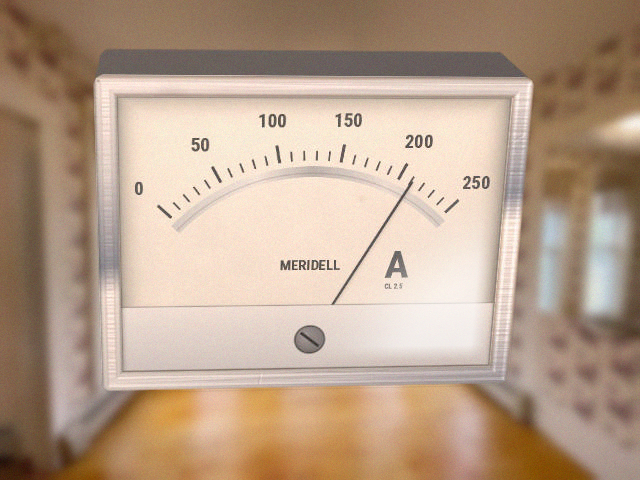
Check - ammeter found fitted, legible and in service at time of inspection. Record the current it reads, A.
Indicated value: 210 A
